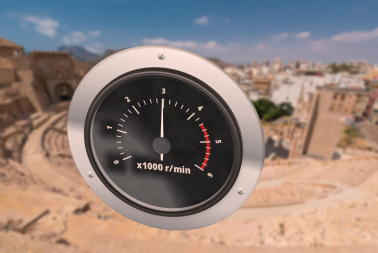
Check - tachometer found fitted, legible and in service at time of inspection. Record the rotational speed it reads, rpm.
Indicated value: 3000 rpm
